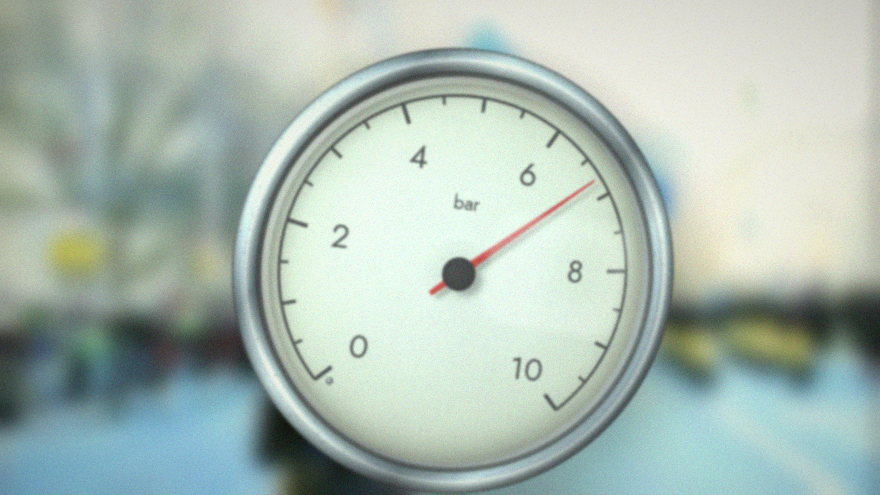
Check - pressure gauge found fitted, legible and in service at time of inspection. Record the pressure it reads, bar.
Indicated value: 6.75 bar
